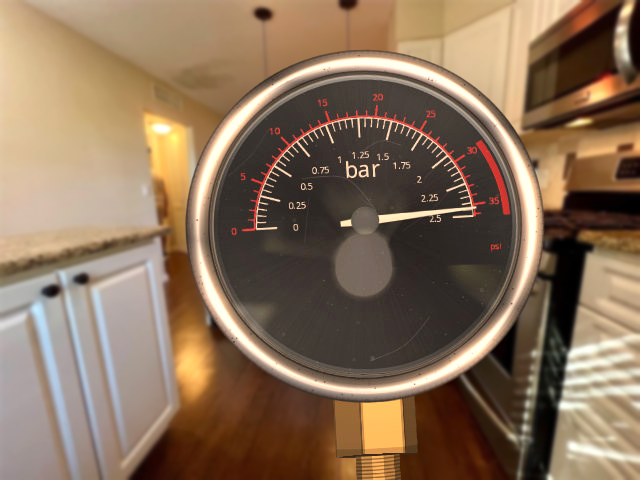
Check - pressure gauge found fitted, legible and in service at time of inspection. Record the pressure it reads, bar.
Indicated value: 2.45 bar
